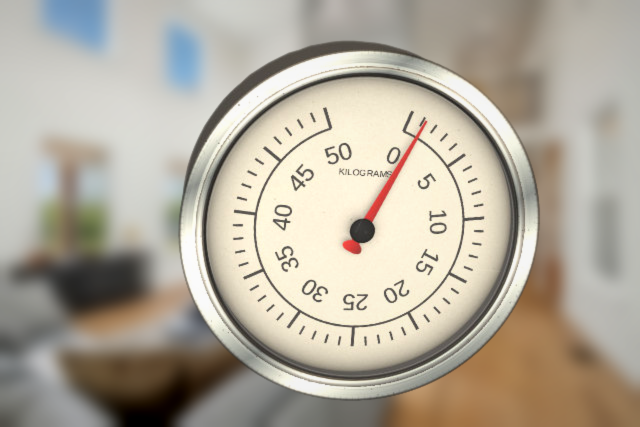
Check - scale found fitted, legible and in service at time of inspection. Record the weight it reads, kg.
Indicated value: 1 kg
